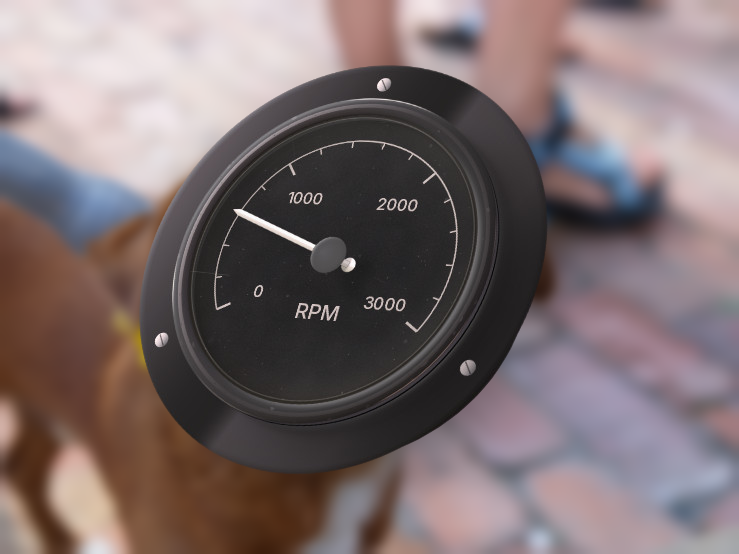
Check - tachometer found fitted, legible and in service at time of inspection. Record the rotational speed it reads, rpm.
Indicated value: 600 rpm
